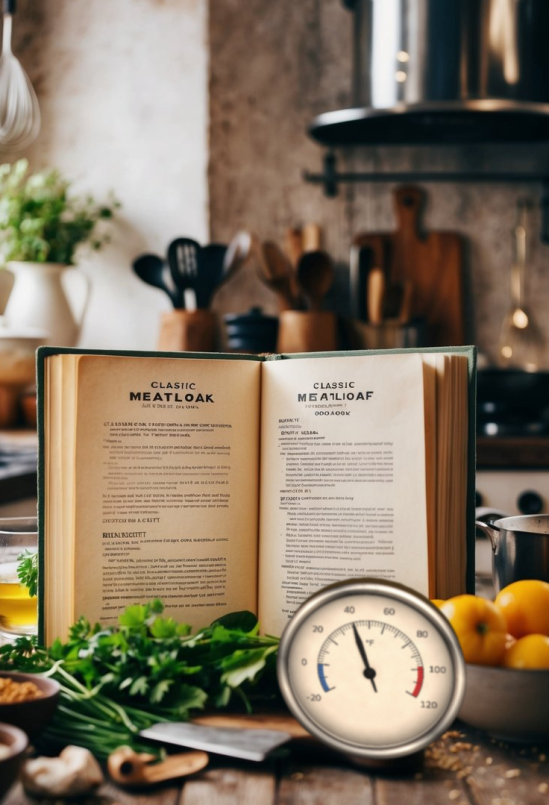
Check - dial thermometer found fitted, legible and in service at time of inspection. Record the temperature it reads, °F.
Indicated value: 40 °F
